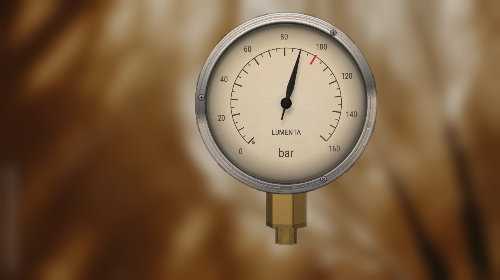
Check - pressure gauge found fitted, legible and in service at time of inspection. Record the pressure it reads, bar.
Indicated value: 90 bar
